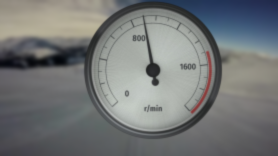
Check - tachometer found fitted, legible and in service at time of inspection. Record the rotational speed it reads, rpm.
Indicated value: 900 rpm
